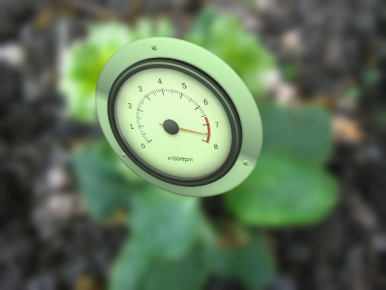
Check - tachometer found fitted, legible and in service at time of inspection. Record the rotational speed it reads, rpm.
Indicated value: 7500 rpm
